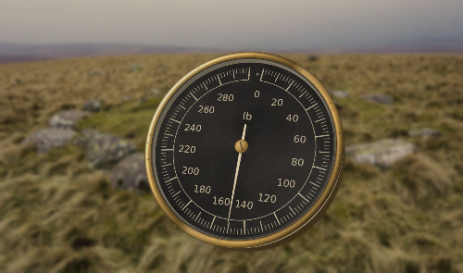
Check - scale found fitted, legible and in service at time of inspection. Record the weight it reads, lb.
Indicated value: 150 lb
